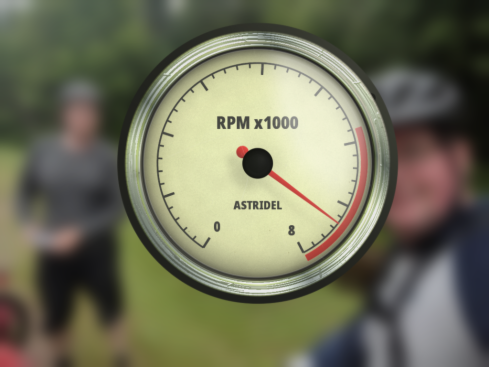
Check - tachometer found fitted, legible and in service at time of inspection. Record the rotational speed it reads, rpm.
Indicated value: 7300 rpm
